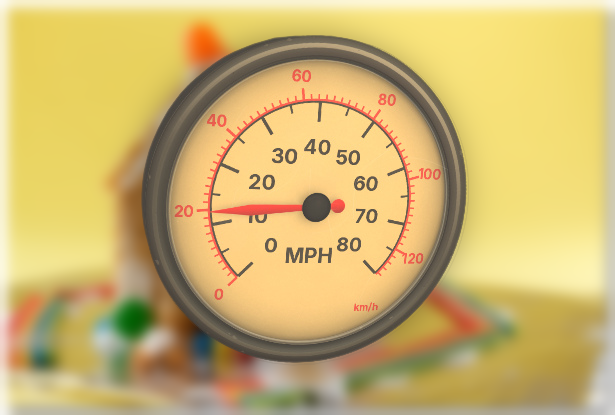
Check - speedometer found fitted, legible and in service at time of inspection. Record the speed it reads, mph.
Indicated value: 12.5 mph
